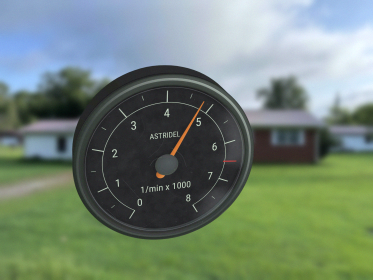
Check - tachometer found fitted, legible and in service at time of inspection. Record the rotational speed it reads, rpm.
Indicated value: 4750 rpm
